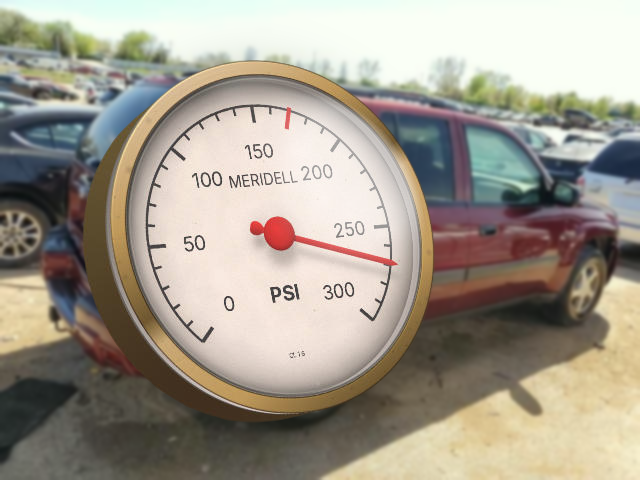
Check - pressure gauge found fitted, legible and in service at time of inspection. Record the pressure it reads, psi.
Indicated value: 270 psi
